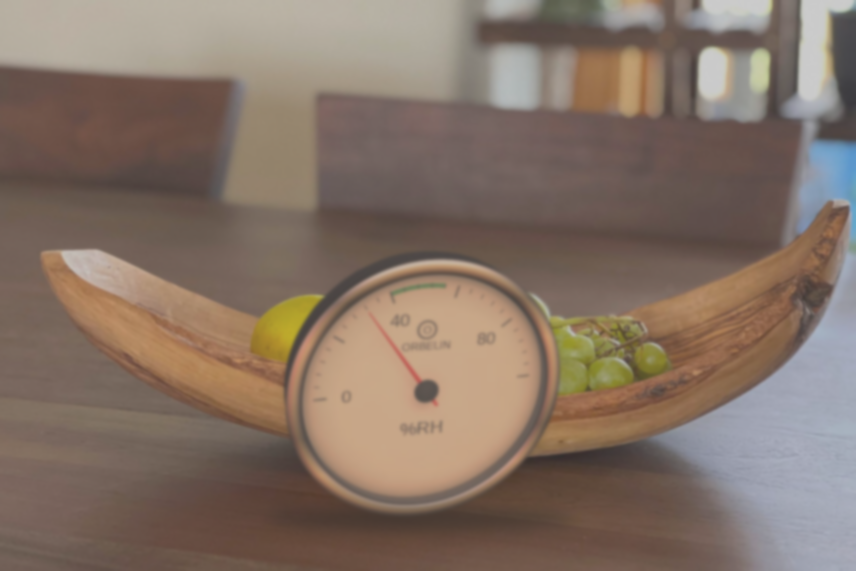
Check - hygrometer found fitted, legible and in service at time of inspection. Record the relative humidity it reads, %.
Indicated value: 32 %
